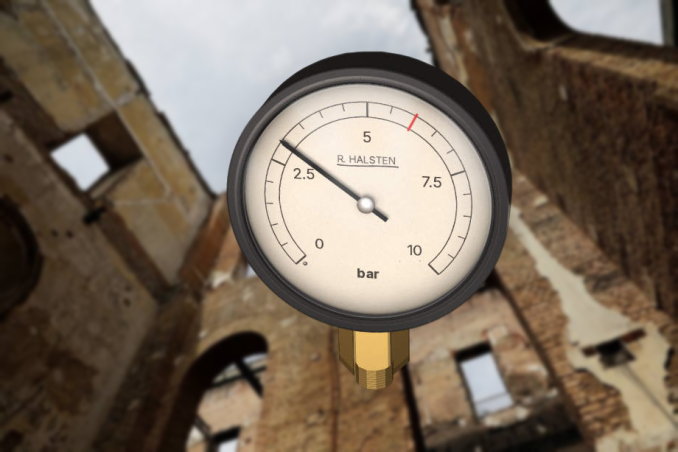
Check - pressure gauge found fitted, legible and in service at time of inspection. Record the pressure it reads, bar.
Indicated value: 3 bar
